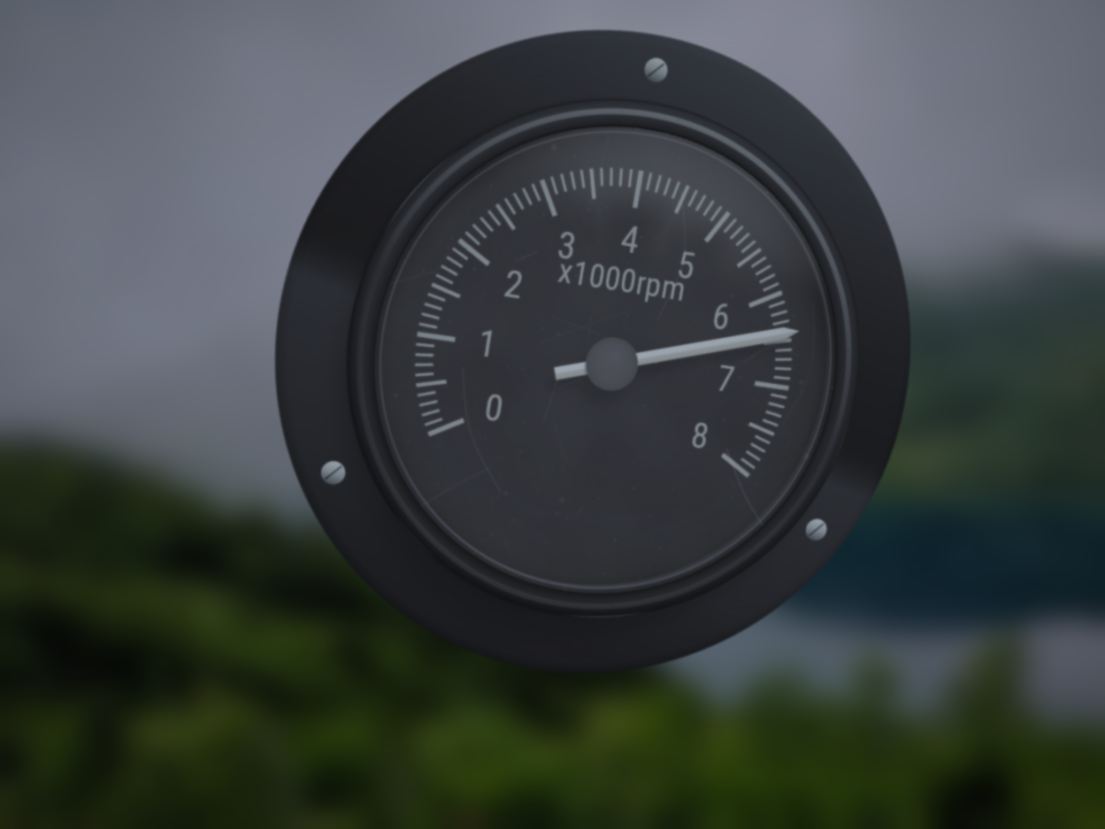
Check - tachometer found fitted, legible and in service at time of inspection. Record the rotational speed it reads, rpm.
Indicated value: 6400 rpm
